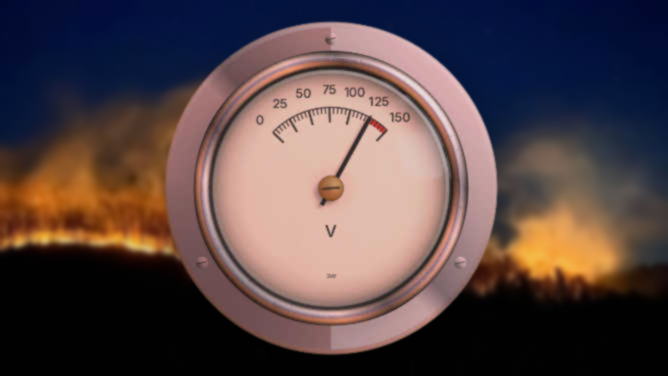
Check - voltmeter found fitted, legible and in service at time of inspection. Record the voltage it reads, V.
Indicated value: 125 V
